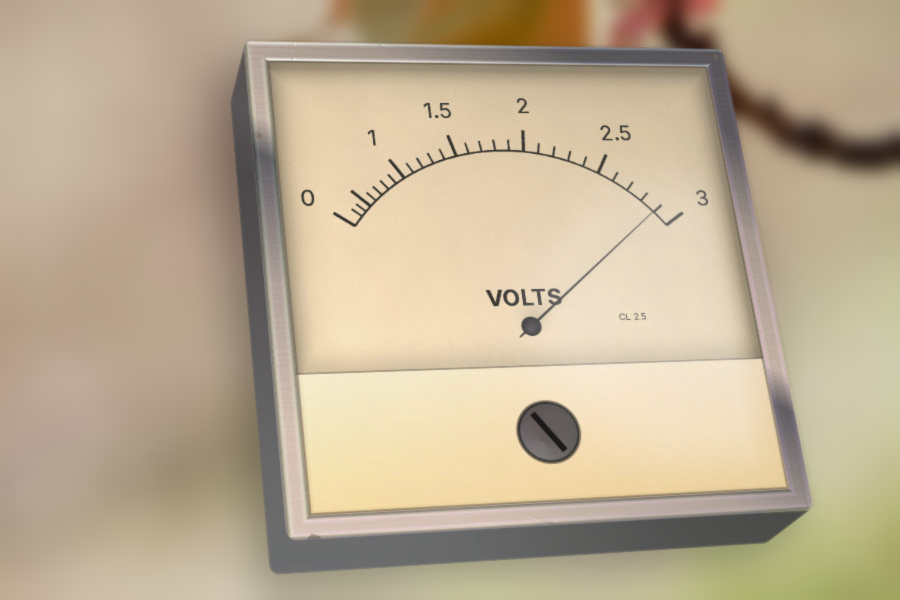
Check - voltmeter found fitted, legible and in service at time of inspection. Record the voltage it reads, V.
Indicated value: 2.9 V
